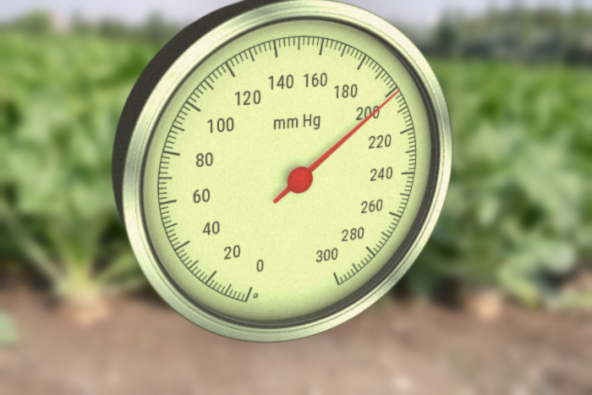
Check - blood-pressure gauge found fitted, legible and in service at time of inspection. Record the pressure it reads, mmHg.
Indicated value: 200 mmHg
